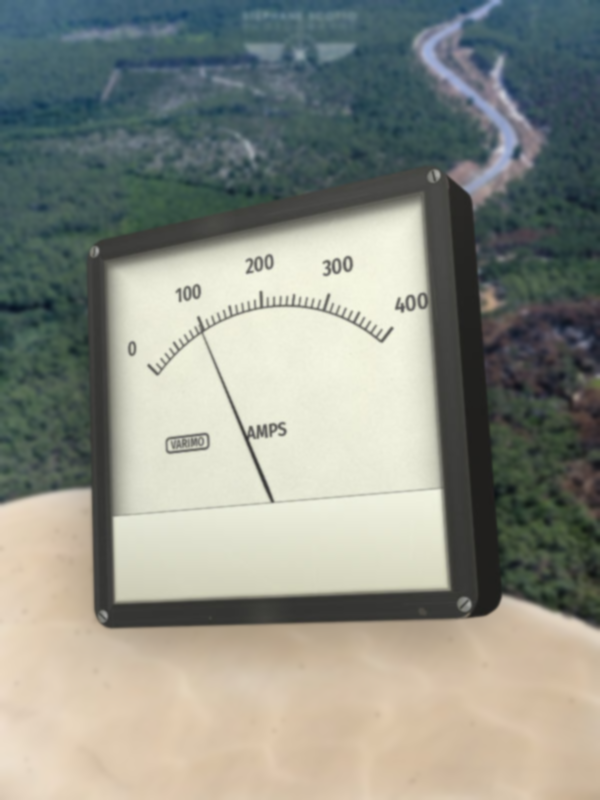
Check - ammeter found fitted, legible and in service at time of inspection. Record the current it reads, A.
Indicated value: 100 A
